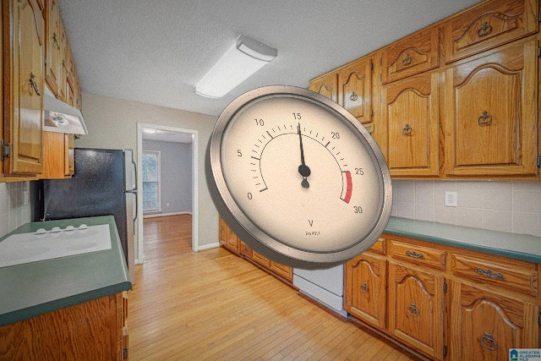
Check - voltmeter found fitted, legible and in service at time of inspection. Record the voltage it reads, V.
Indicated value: 15 V
